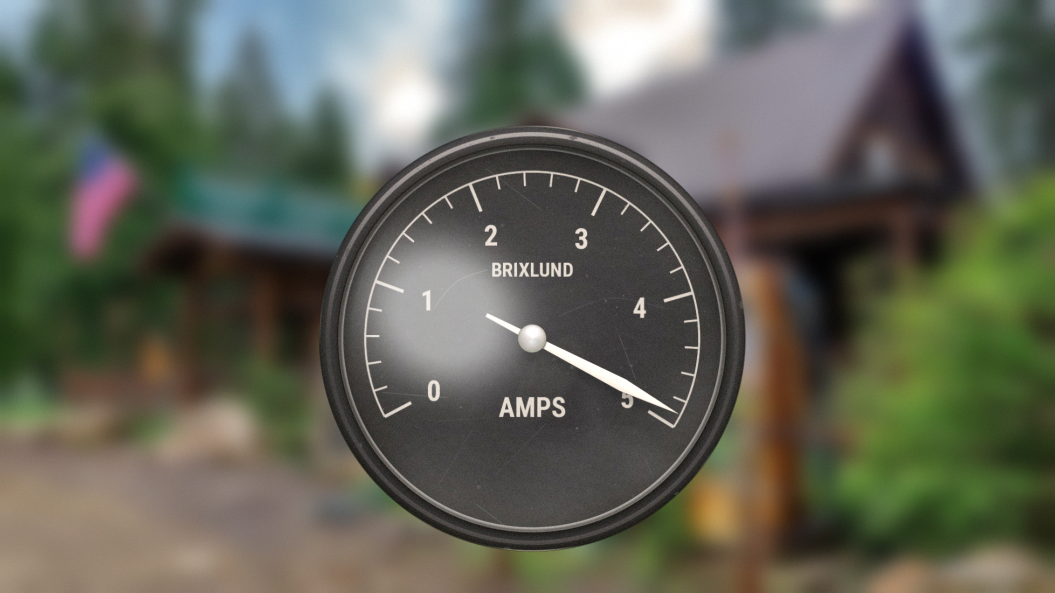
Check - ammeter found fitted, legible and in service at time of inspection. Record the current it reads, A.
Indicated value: 4.9 A
